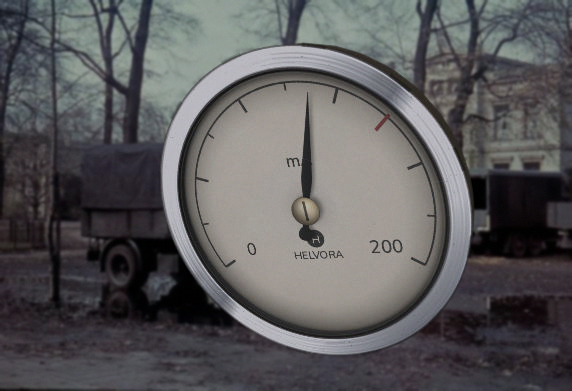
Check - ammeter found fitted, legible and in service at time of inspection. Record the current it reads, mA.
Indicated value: 110 mA
